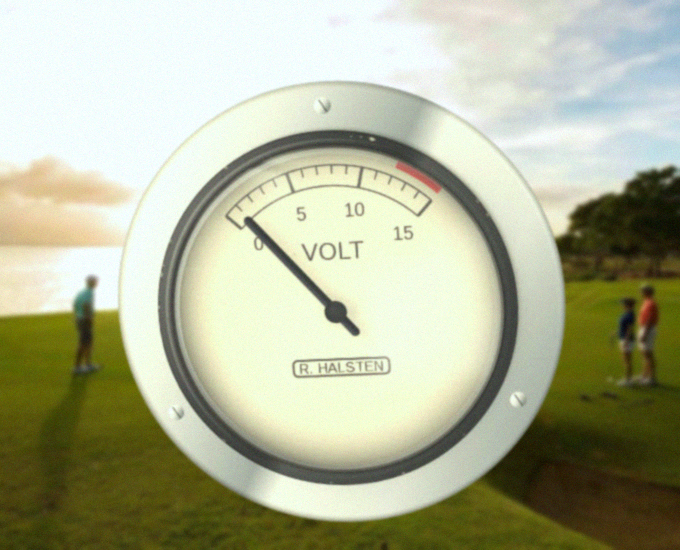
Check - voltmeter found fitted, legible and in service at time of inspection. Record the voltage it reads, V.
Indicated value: 1 V
